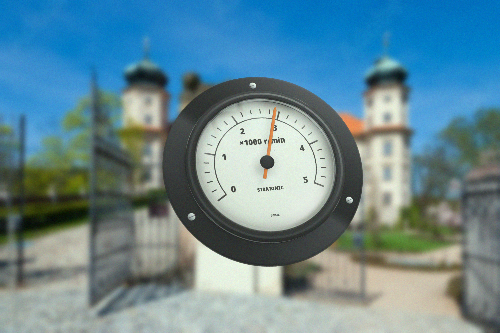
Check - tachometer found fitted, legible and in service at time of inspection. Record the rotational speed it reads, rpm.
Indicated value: 2900 rpm
